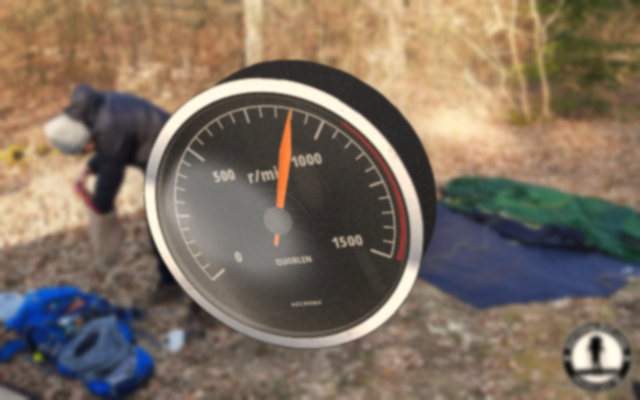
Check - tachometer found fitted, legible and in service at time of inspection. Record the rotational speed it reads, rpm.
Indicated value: 900 rpm
